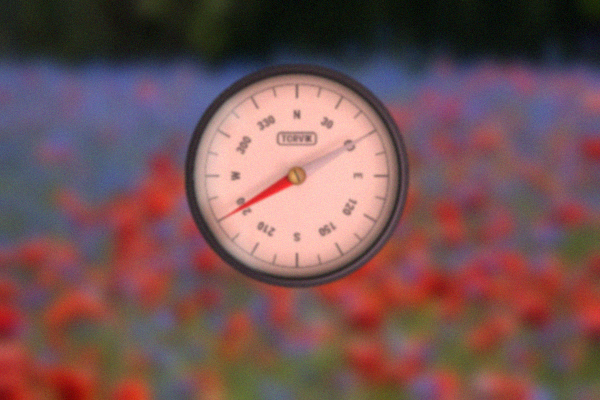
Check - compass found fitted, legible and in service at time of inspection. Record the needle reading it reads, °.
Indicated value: 240 °
